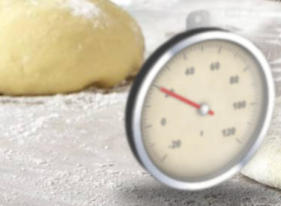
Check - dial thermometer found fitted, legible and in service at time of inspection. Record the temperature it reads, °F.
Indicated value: 20 °F
